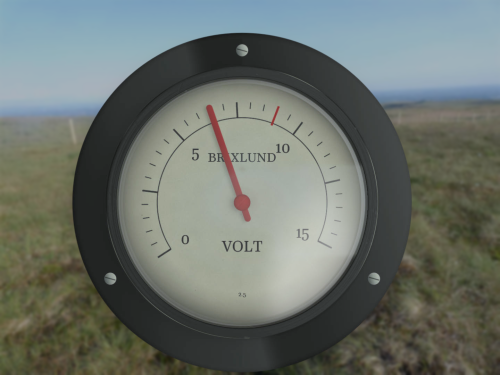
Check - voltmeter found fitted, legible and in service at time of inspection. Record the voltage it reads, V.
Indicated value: 6.5 V
